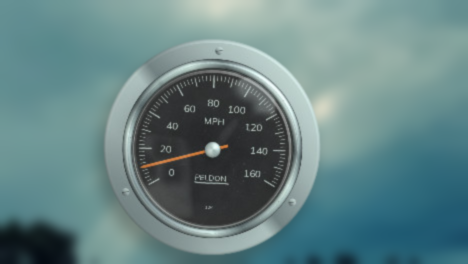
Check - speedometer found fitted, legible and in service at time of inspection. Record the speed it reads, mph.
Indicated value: 10 mph
